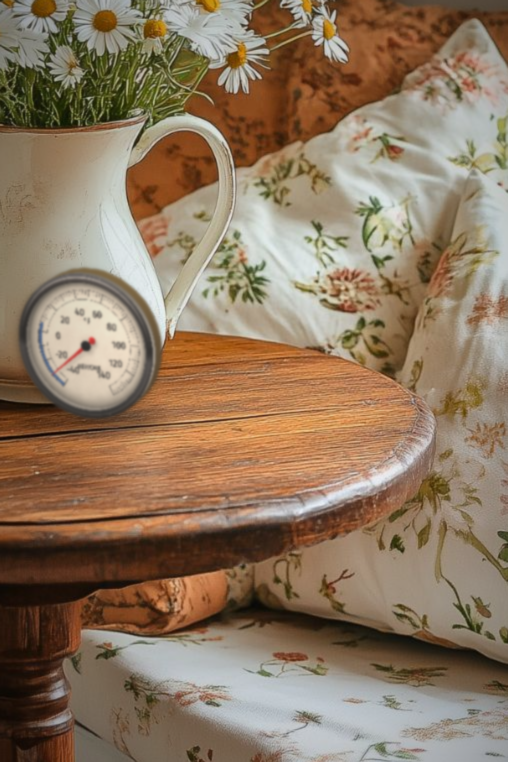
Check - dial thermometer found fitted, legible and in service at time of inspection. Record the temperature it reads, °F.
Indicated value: -30 °F
